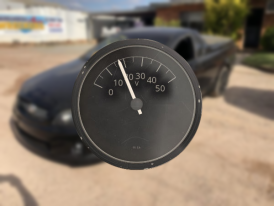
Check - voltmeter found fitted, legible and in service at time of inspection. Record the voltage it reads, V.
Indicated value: 17.5 V
